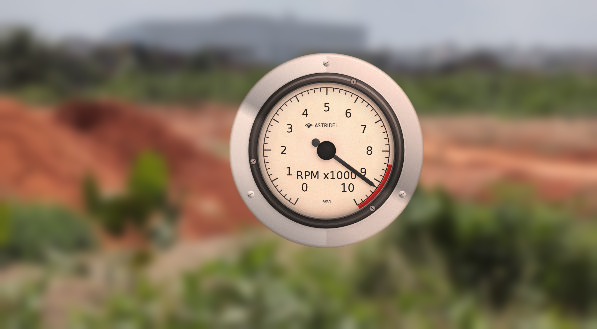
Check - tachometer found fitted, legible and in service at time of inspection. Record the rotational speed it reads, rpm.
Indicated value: 9200 rpm
